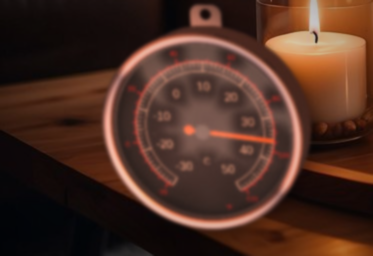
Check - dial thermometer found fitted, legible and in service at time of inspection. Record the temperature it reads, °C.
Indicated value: 35 °C
